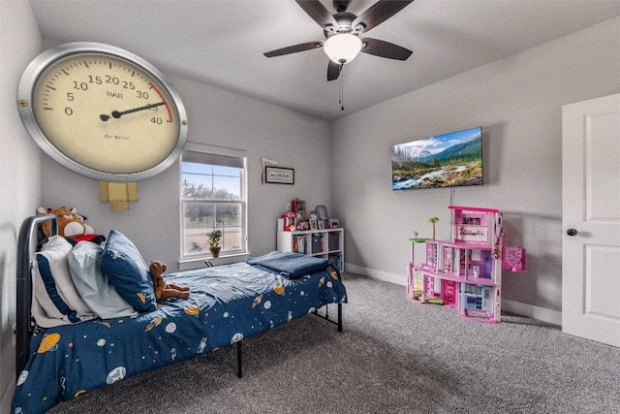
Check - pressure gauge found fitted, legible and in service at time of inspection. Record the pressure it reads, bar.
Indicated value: 35 bar
